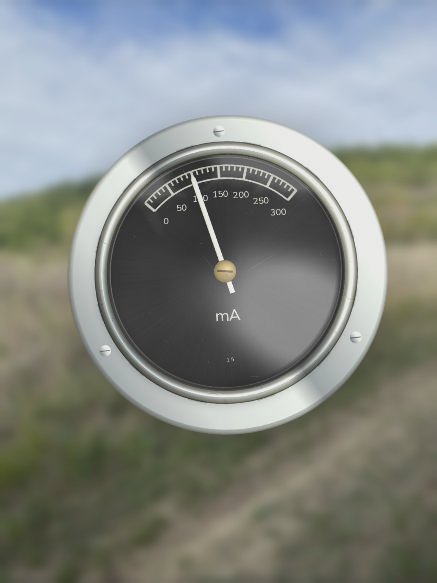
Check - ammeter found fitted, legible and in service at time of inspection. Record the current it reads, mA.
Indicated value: 100 mA
